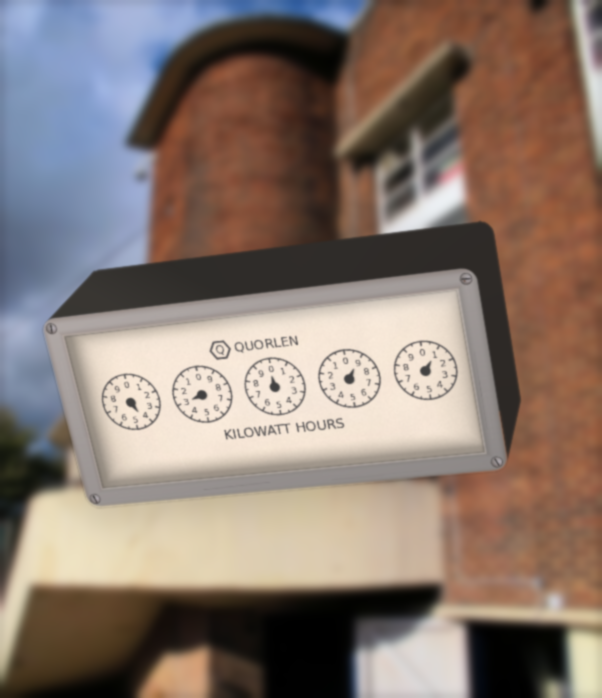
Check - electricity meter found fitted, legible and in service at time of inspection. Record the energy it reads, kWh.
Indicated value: 42991 kWh
